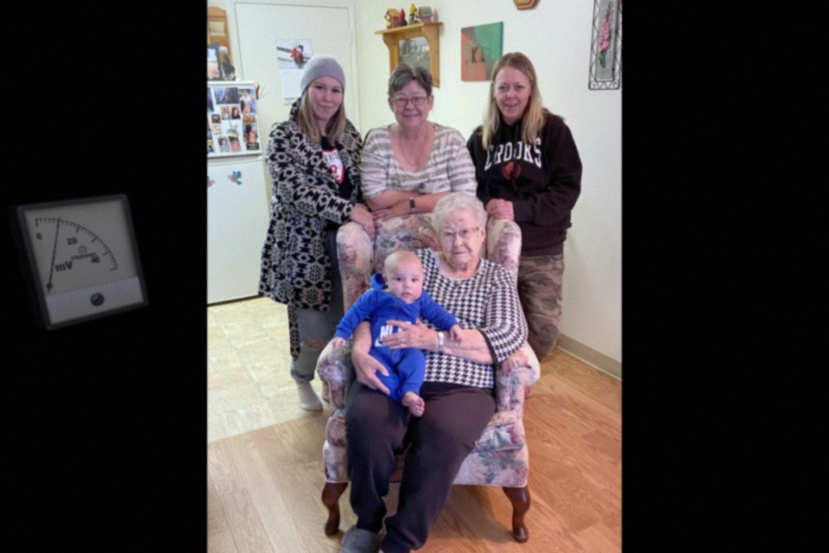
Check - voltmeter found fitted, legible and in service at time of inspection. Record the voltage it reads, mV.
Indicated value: 10 mV
